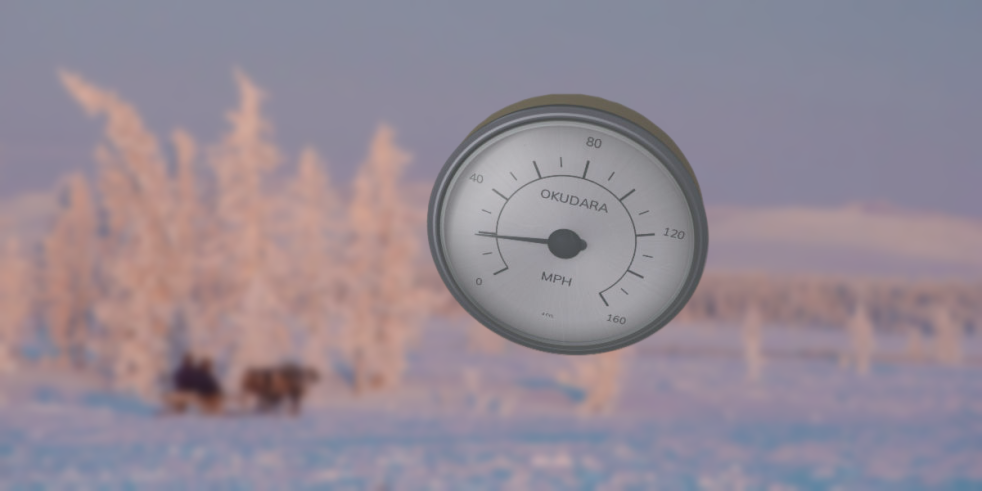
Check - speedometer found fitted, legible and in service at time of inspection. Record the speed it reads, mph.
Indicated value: 20 mph
